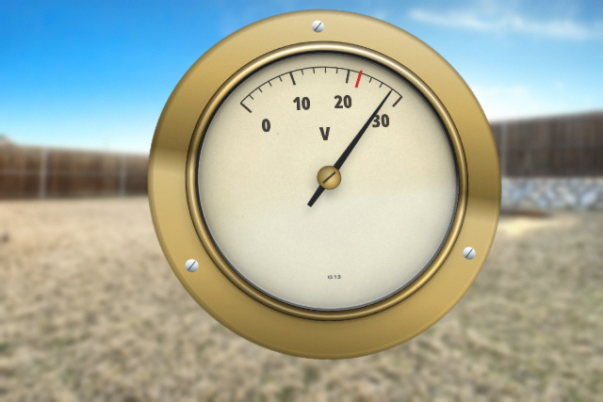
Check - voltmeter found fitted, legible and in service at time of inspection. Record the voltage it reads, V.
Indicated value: 28 V
